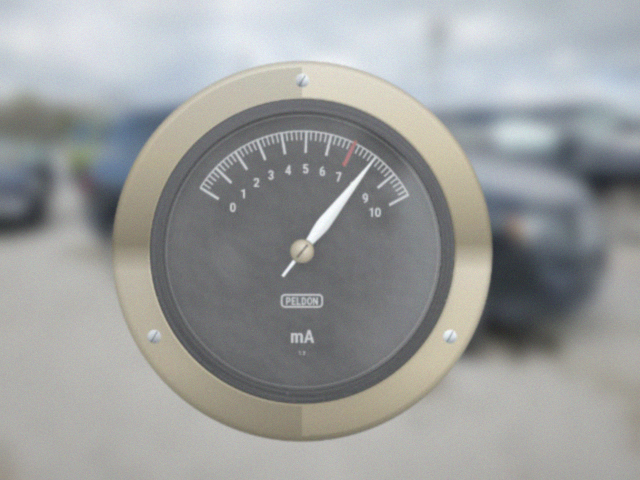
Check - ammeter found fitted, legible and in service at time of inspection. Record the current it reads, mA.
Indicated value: 8 mA
